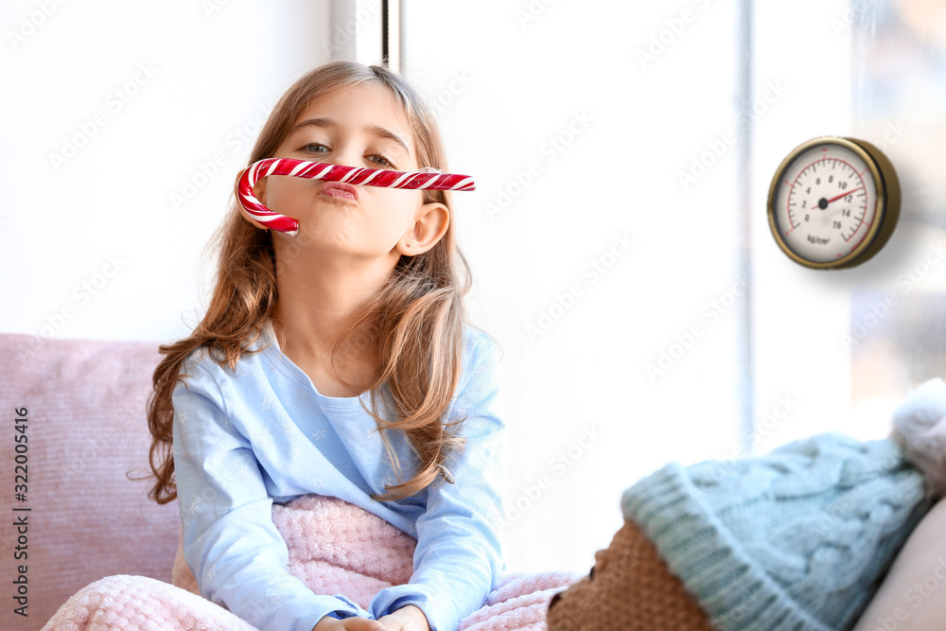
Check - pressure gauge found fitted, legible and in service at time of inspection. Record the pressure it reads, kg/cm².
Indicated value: 11.5 kg/cm²
